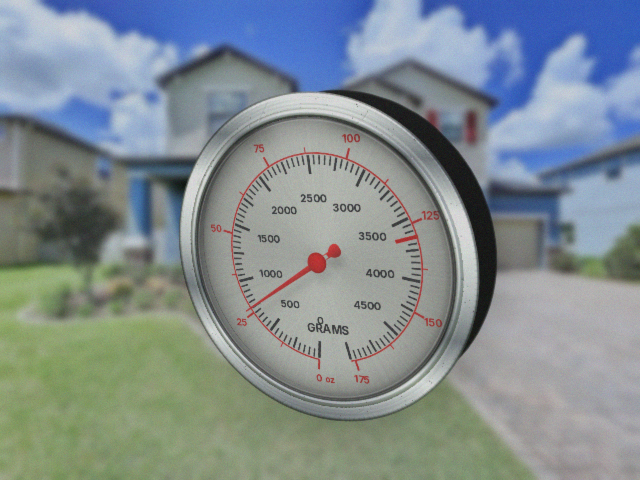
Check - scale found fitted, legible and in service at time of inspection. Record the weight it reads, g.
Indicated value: 750 g
